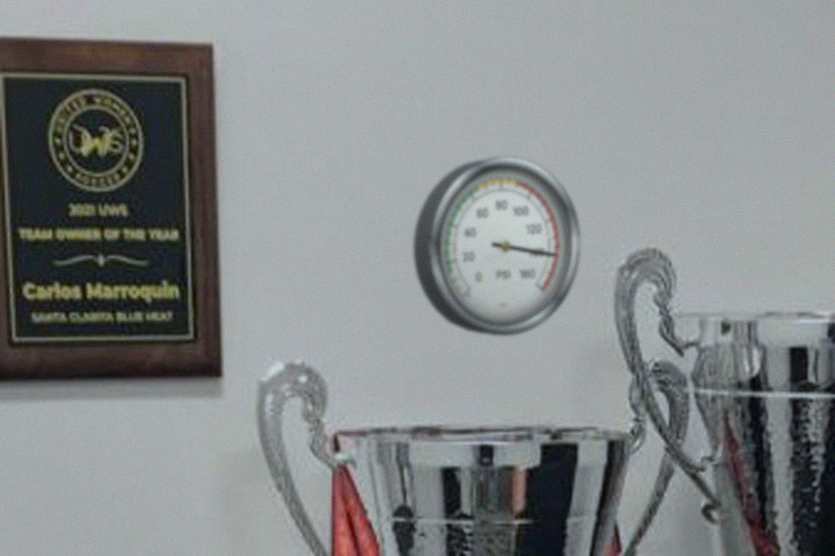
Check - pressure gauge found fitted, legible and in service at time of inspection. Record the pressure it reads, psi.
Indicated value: 140 psi
